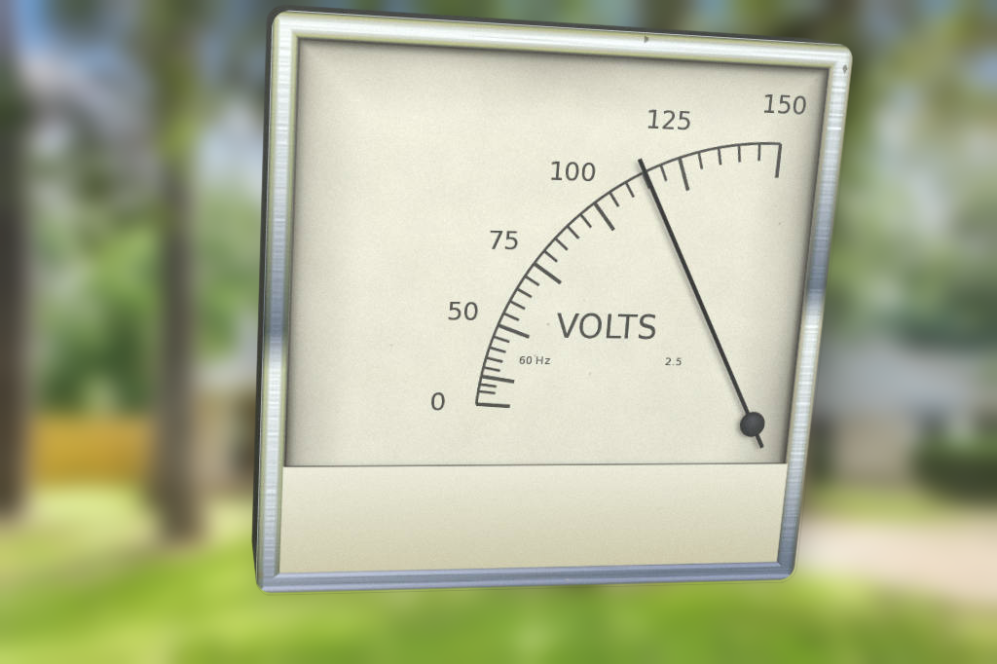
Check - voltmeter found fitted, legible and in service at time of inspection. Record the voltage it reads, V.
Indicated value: 115 V
